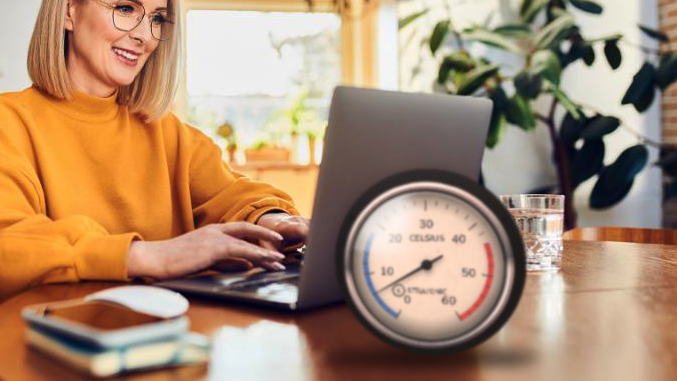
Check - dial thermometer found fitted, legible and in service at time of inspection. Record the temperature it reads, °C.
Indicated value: 6 °C
